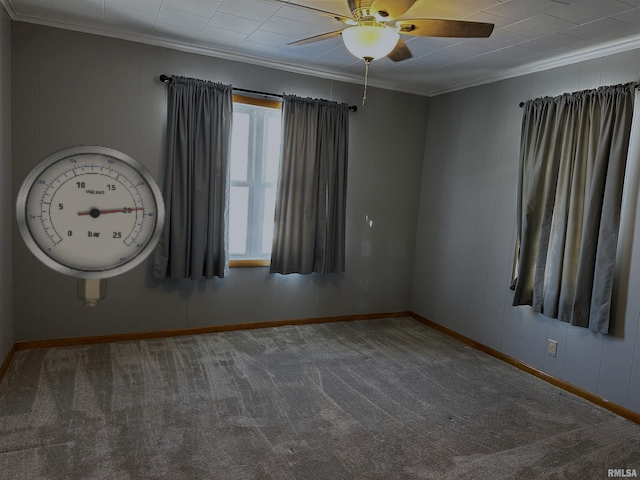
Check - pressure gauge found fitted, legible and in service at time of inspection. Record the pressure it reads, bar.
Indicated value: 20 bar
